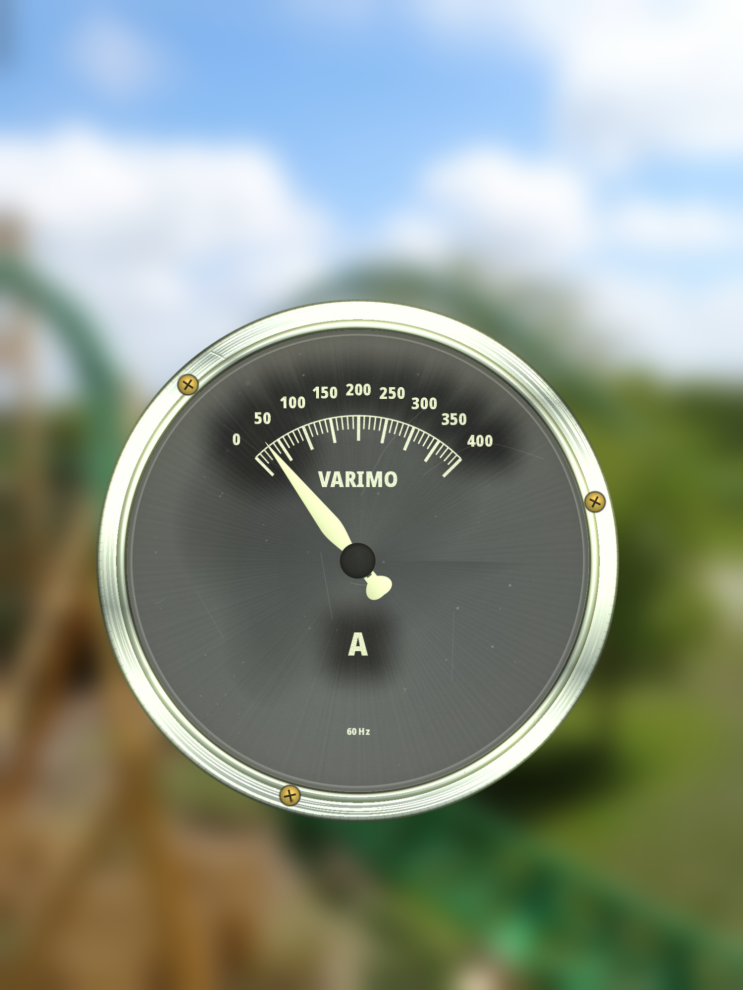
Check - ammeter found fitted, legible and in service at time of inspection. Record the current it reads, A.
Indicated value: 30 A
